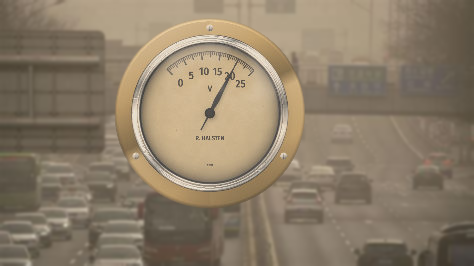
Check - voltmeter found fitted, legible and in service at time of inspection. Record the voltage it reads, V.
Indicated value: 20 V
